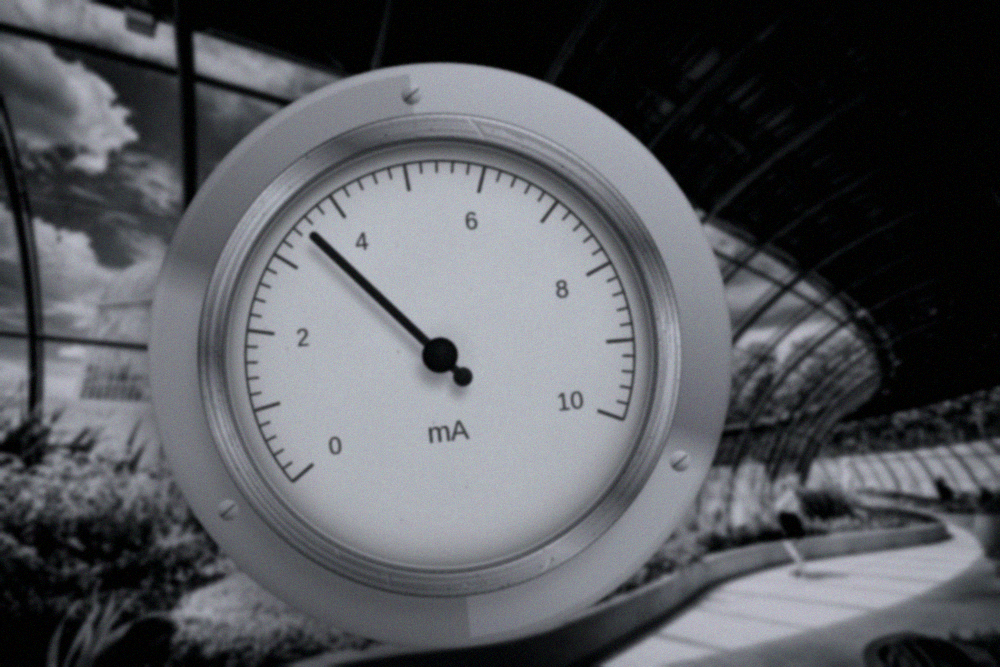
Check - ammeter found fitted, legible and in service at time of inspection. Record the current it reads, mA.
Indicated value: 3.5 mA
